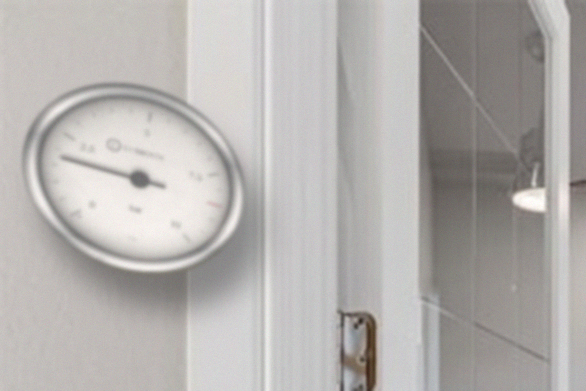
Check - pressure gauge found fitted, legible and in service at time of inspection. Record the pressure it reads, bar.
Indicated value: 1.75 bar
